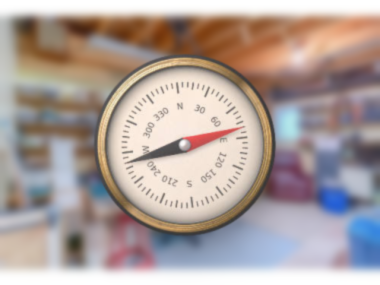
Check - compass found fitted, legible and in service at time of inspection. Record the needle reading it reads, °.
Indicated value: 80 °
